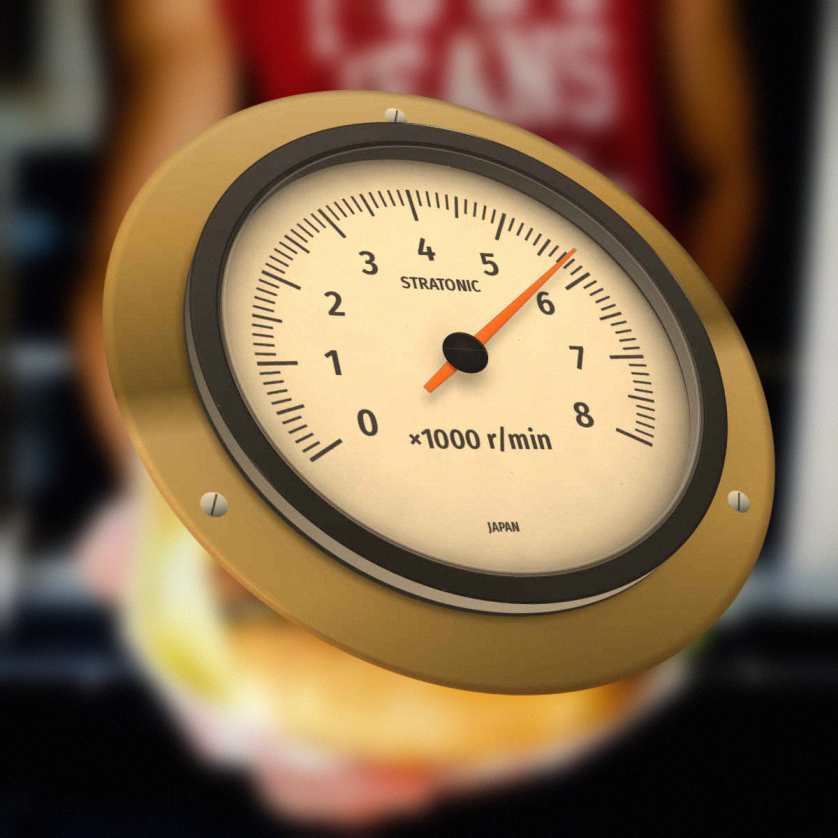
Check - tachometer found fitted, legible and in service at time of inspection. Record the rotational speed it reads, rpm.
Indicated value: 5750 rpm
